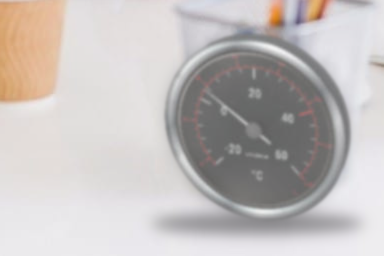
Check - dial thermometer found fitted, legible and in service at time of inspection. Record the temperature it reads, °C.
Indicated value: 4 °C
